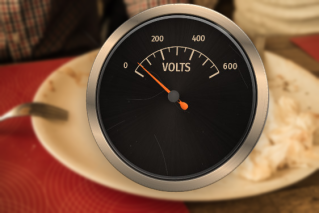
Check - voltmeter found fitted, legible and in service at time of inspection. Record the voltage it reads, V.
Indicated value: 50 V
